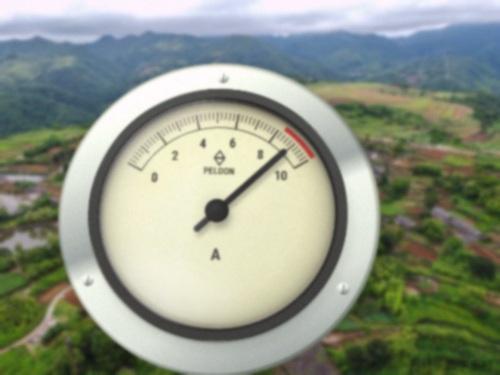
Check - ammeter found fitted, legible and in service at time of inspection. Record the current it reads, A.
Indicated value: 9 A
